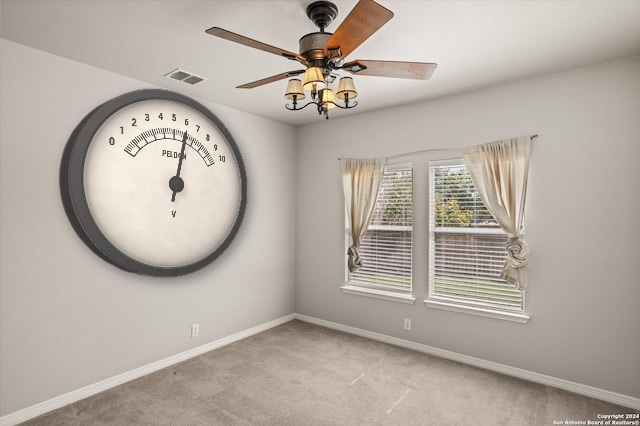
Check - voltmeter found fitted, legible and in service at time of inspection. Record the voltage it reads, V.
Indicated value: 6 V
